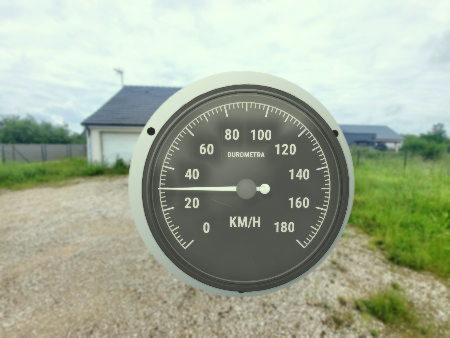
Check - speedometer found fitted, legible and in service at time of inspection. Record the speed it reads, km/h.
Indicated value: 30 km/h
